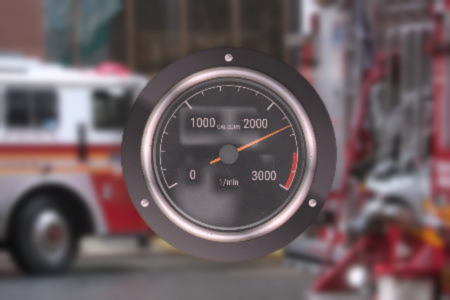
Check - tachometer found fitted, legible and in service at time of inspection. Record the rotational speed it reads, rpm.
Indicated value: 2300 rpm
